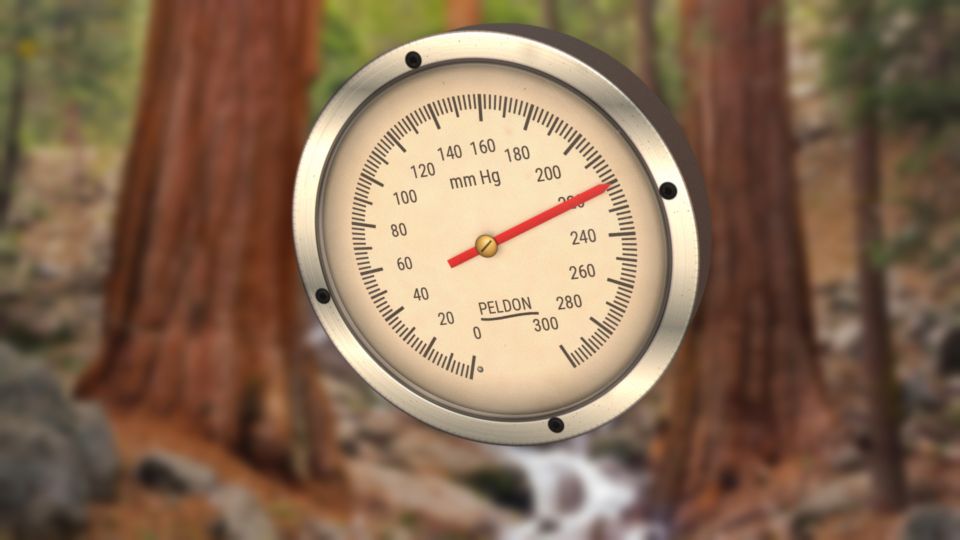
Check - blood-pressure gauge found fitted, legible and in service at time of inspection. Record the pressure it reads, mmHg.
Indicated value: 220 mmHg
